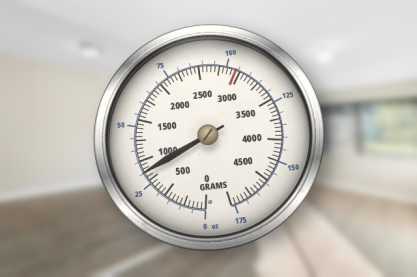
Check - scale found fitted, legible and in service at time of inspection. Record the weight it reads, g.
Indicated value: 850 g
